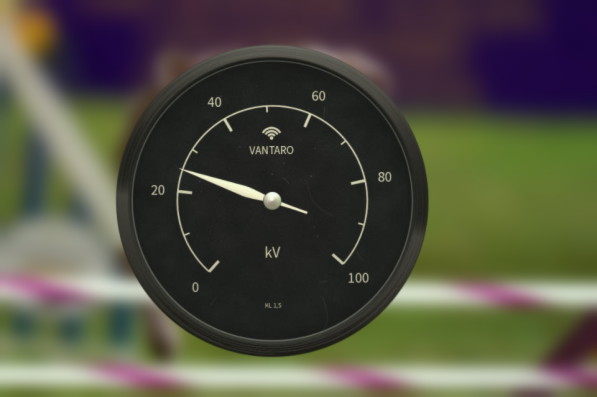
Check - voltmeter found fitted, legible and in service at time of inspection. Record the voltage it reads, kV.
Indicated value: 25 kV
